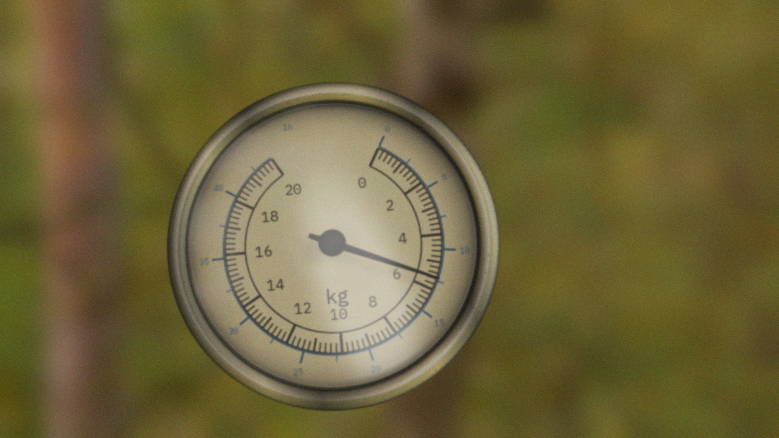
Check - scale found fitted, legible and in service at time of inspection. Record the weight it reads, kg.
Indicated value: 5.6 kg
